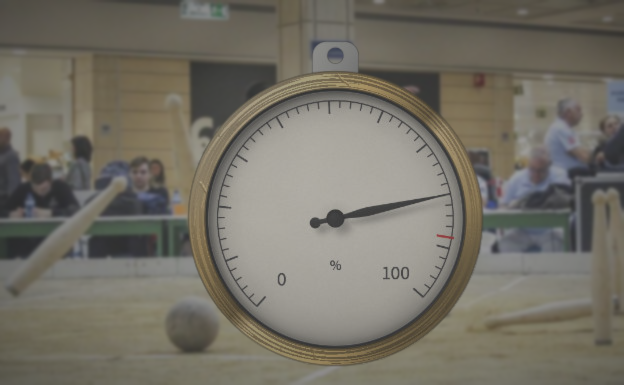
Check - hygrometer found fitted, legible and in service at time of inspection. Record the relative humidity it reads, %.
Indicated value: 80 %
